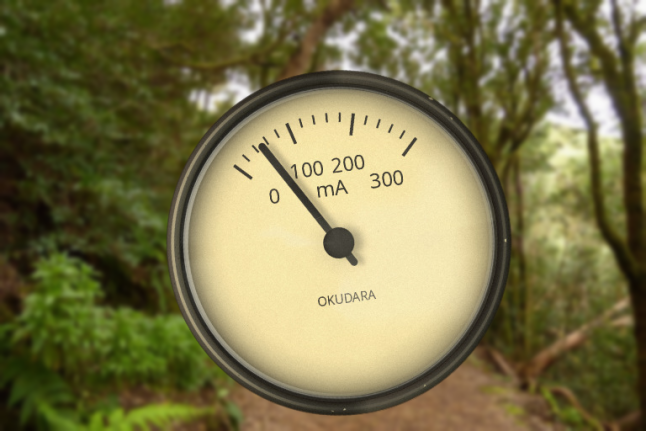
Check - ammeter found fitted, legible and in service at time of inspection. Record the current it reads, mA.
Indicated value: 50 mA
